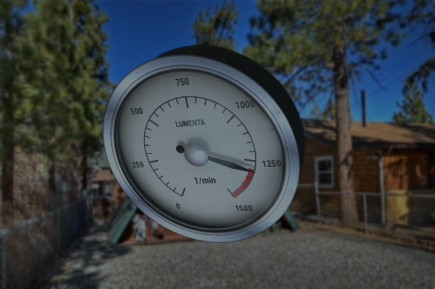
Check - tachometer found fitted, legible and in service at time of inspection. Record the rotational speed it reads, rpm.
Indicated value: 1300 rpm
